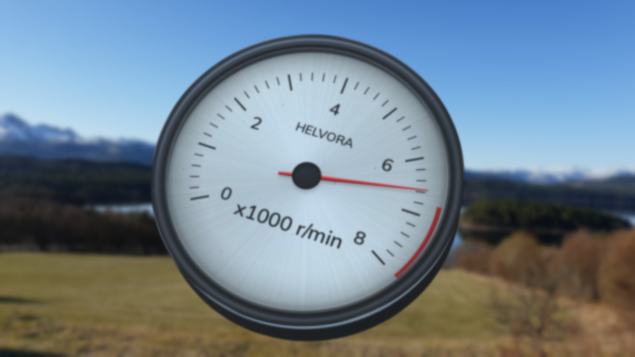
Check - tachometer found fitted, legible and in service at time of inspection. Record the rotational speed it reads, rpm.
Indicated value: 6600 rpm
